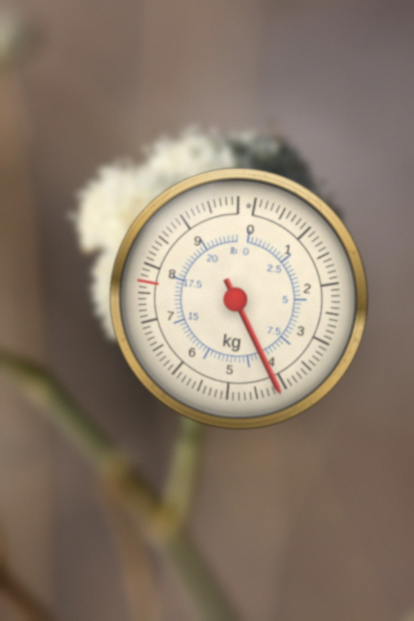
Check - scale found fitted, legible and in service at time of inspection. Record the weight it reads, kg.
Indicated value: 4.1 kg
